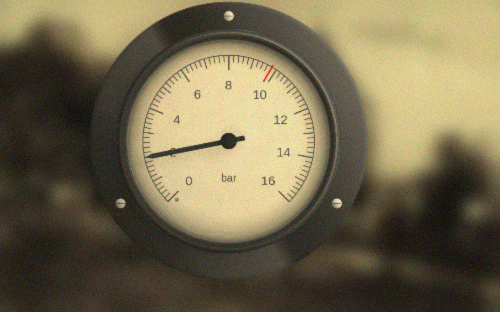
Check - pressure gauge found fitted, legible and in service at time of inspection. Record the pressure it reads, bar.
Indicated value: 2 bar
